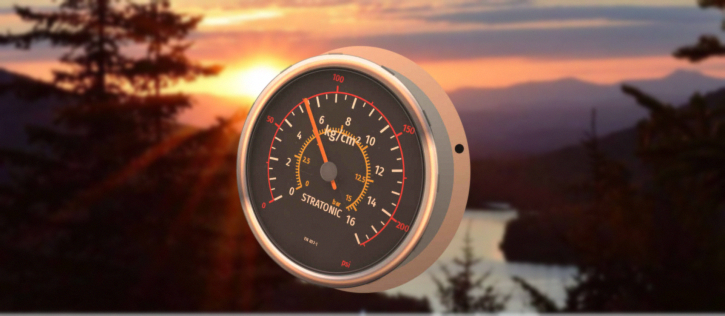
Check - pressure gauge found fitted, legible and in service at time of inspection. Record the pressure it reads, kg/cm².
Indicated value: 5.5 kg/cm²
